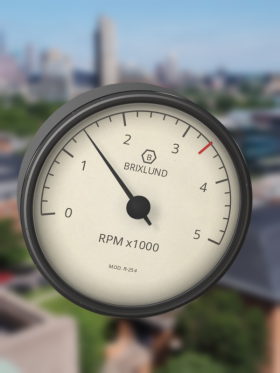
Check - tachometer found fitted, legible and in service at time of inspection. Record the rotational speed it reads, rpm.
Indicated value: 1400 rpm
